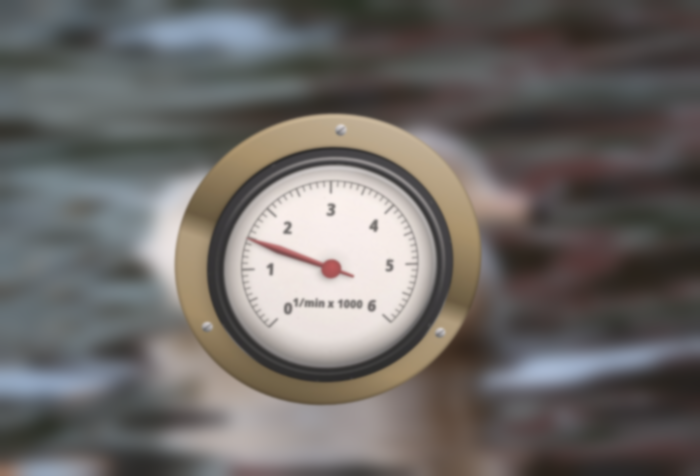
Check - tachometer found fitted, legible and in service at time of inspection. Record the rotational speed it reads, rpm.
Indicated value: 1500 rpm
